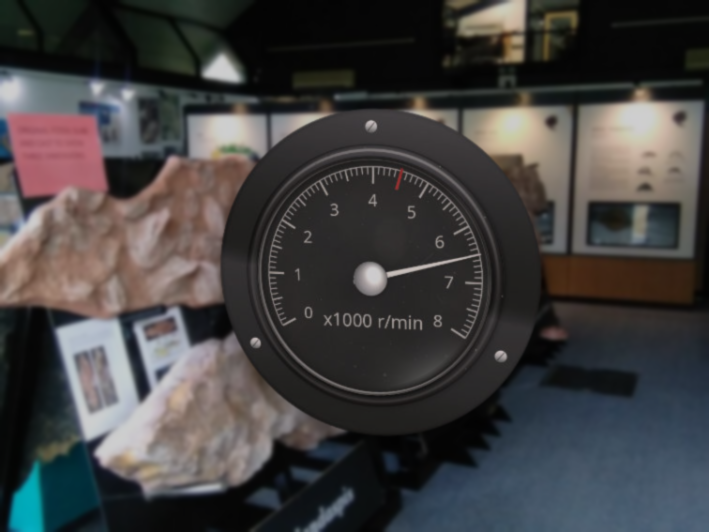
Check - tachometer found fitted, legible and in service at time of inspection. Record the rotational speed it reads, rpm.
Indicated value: 6500 rpm
